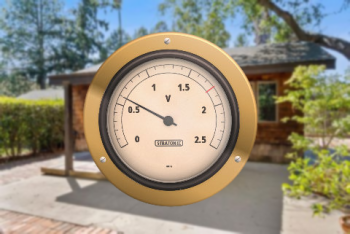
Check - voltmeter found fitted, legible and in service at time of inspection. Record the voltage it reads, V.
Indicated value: 0.6 V
